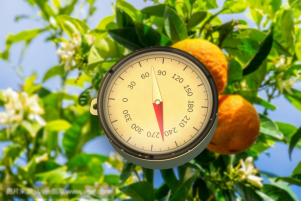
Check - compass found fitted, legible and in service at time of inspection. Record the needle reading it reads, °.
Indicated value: 255 °
